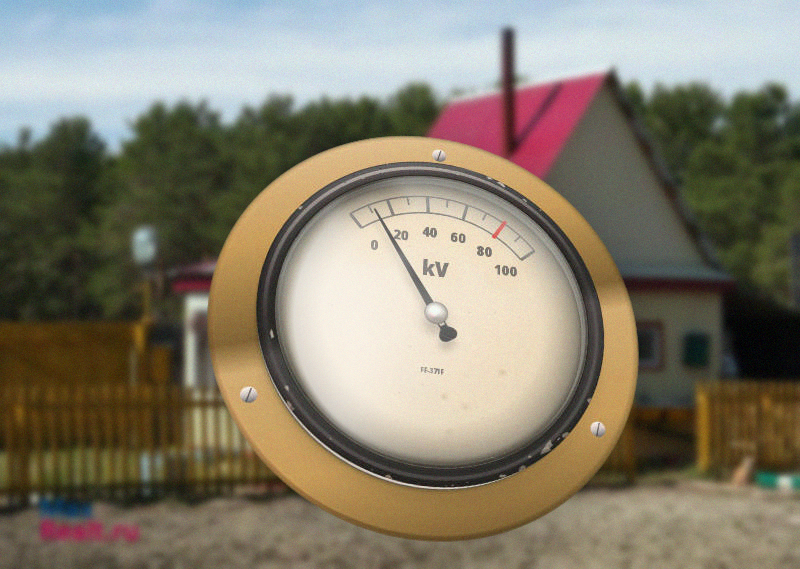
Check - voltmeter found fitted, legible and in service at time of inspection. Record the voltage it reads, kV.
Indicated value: 10 kV
